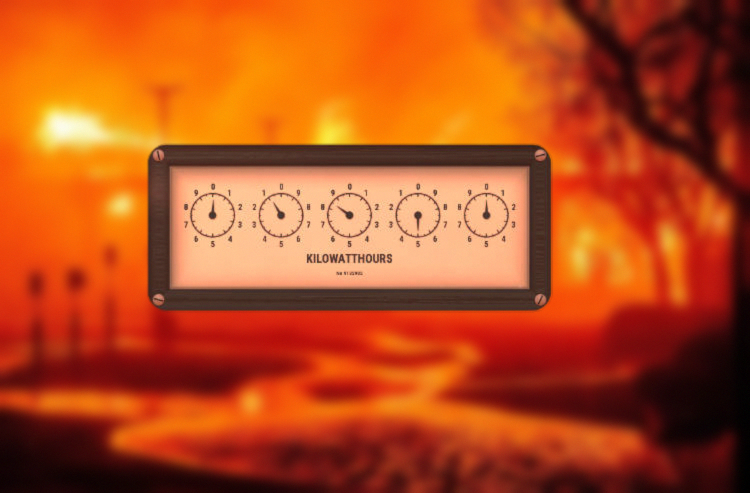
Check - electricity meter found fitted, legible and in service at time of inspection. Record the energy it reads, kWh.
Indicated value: 850 kWh
